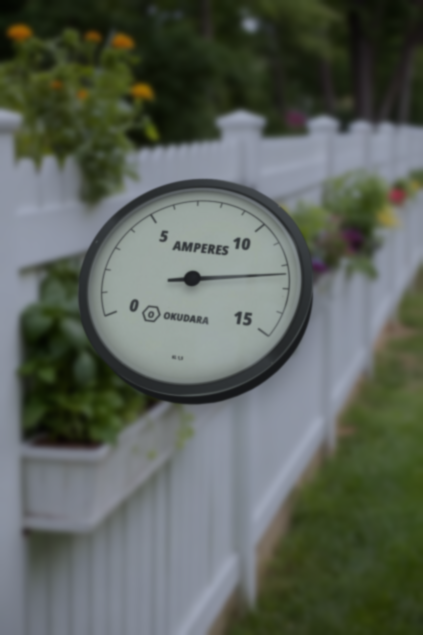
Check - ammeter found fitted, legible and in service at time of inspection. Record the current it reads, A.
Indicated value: 12.5 A
